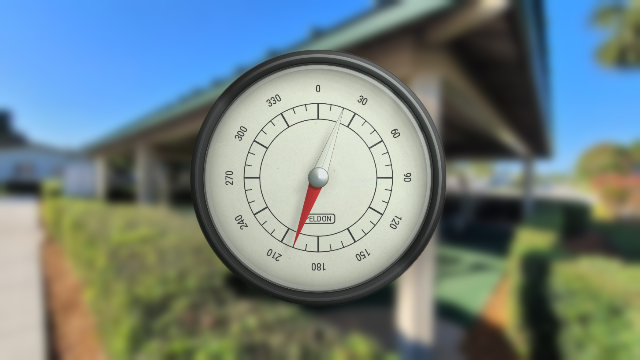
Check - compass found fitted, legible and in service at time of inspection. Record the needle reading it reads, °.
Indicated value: 200 °
